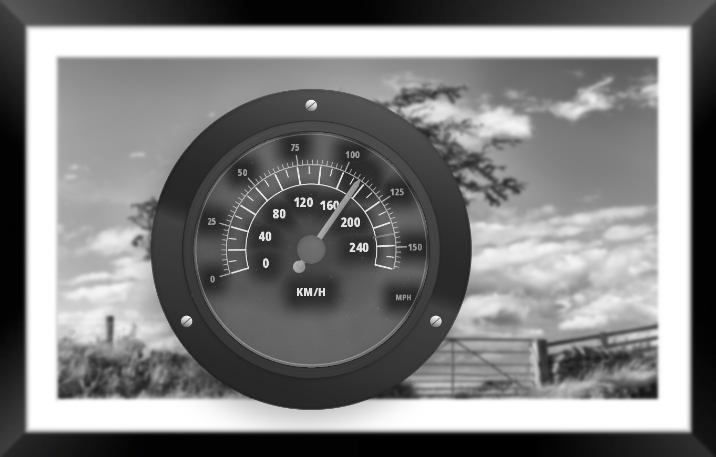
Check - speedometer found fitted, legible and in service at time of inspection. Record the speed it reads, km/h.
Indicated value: 175 km/h
